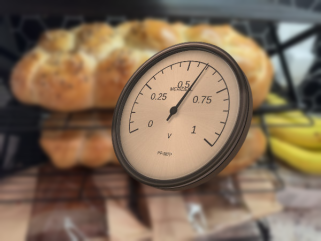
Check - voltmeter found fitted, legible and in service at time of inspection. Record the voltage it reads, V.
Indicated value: 0.6 V
